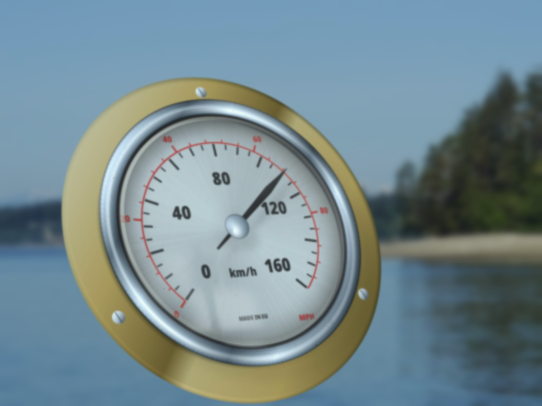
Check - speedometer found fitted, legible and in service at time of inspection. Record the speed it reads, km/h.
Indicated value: 110 km/h
